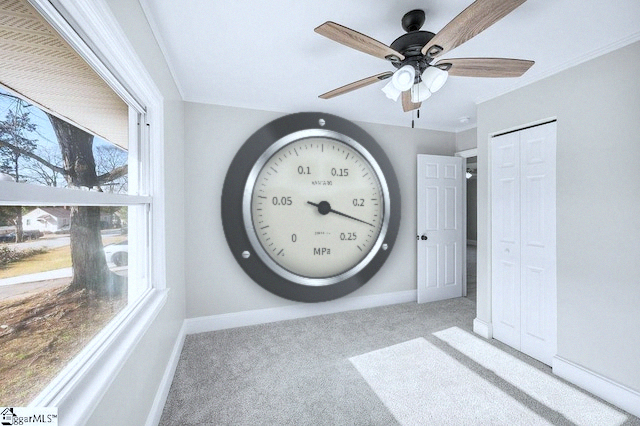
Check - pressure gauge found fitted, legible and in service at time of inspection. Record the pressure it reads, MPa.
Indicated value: 0.225 MPa
